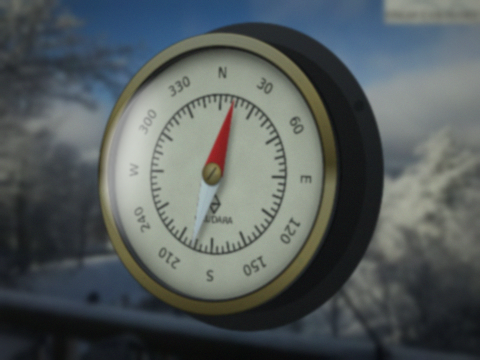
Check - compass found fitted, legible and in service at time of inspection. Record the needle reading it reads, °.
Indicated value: 15 °
